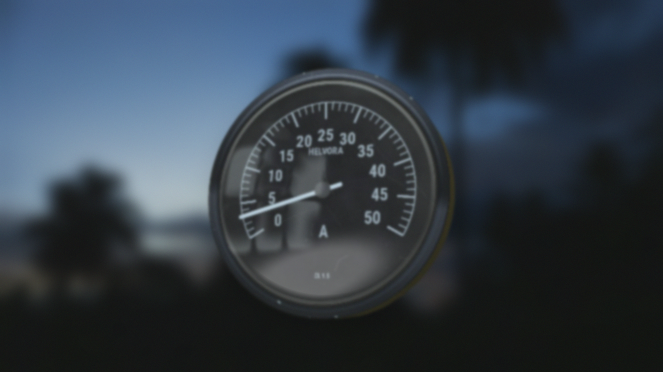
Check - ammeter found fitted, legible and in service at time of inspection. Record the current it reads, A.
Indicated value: 3 A
